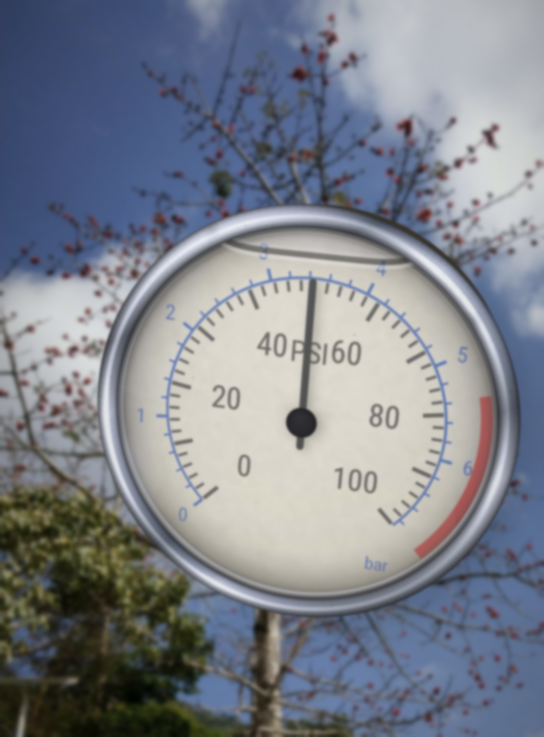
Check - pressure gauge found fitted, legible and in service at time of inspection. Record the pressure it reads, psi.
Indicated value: 50 psi
